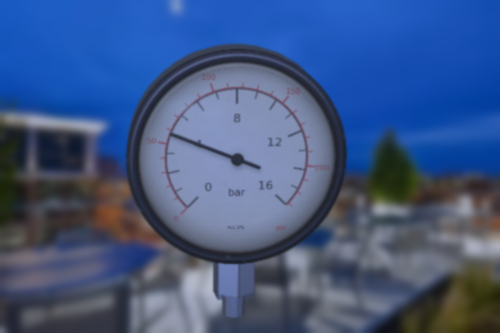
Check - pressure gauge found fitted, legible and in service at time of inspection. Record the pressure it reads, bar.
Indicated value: 4 bar
